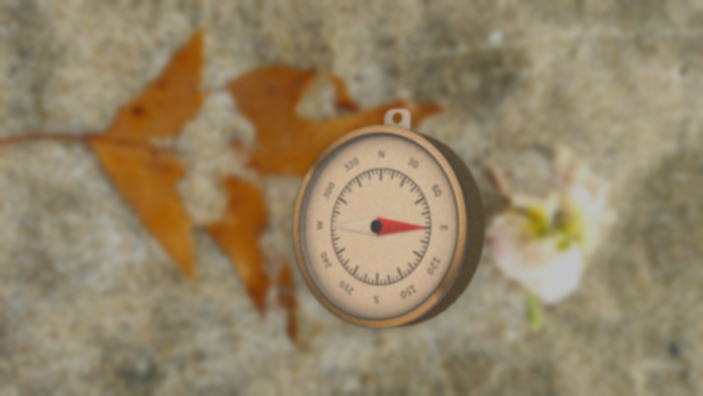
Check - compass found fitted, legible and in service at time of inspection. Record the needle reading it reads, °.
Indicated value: 90 °
